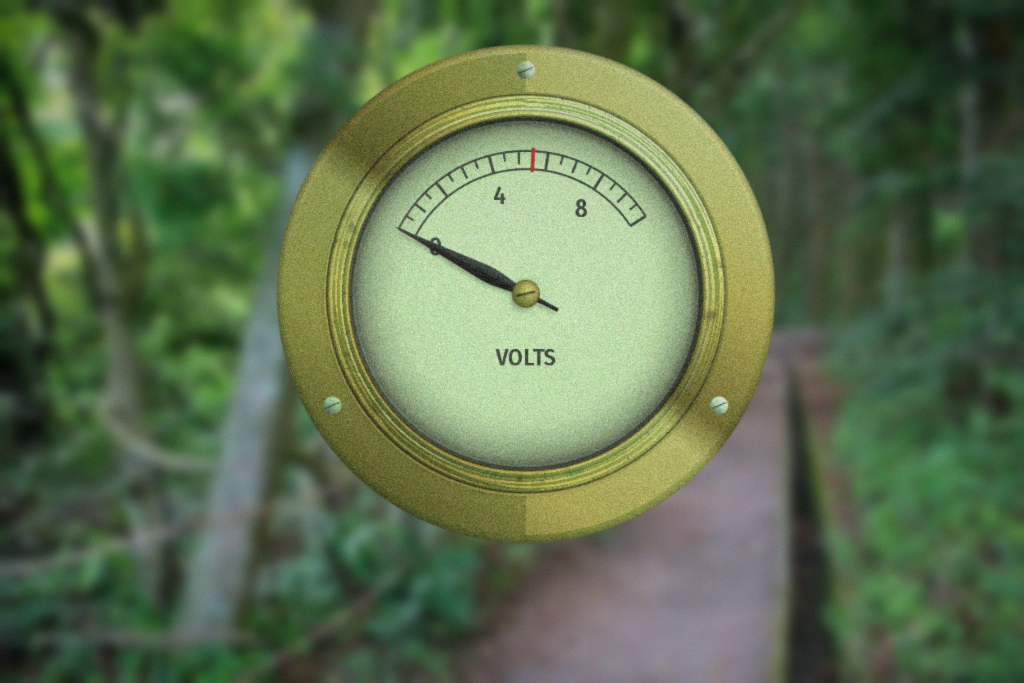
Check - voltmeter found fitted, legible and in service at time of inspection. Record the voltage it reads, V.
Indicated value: 0 V
